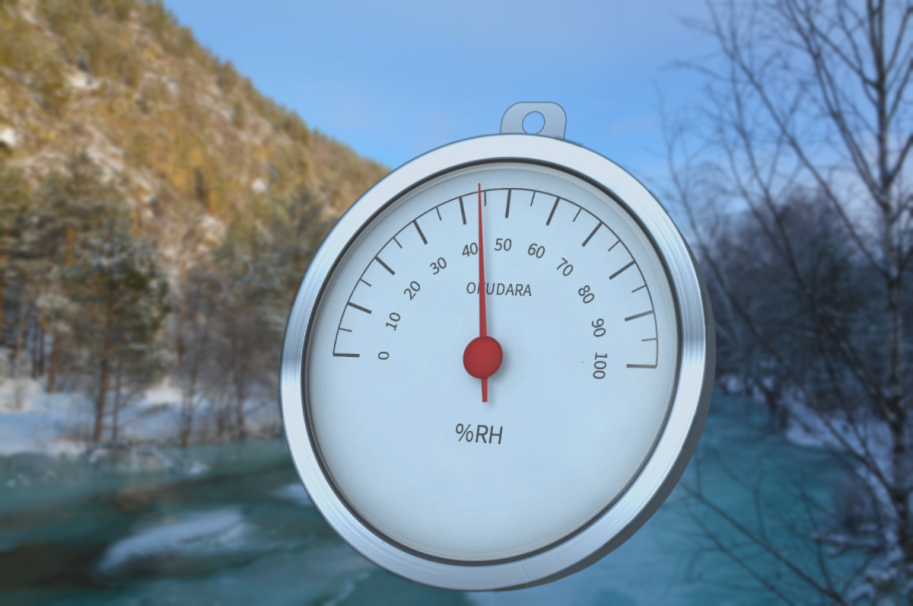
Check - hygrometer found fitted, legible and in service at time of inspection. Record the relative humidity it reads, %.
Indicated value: 45 %
